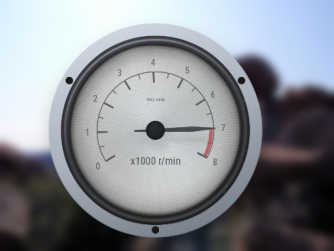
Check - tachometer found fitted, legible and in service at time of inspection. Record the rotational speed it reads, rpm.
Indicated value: 7000 rpm
